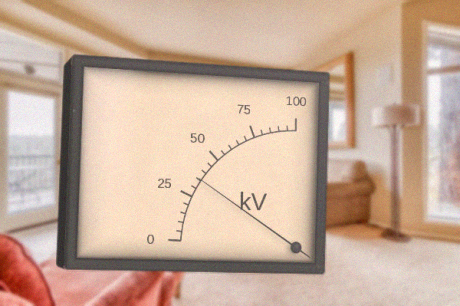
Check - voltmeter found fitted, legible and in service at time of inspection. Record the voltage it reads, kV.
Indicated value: 35 kV
